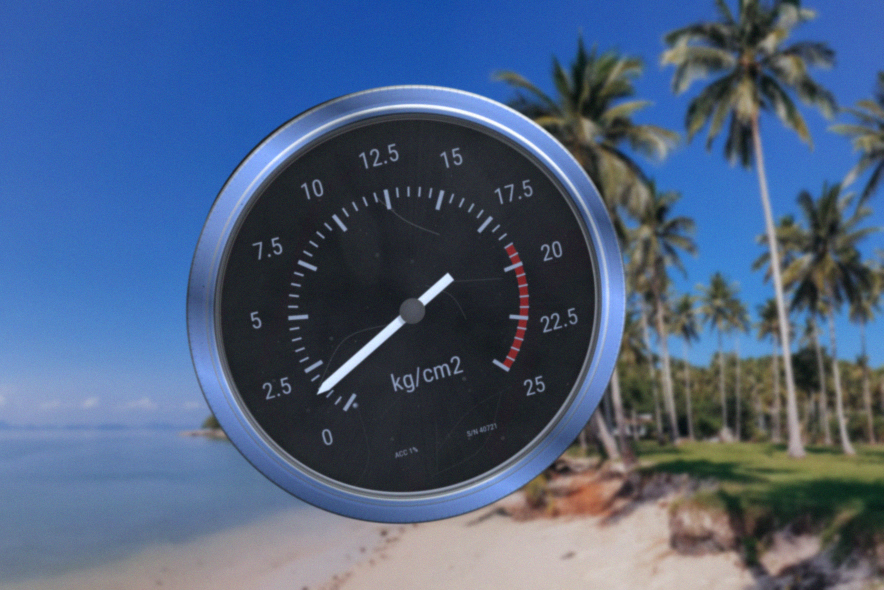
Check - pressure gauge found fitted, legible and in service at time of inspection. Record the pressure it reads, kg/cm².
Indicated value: 1.5 kg/cm²
